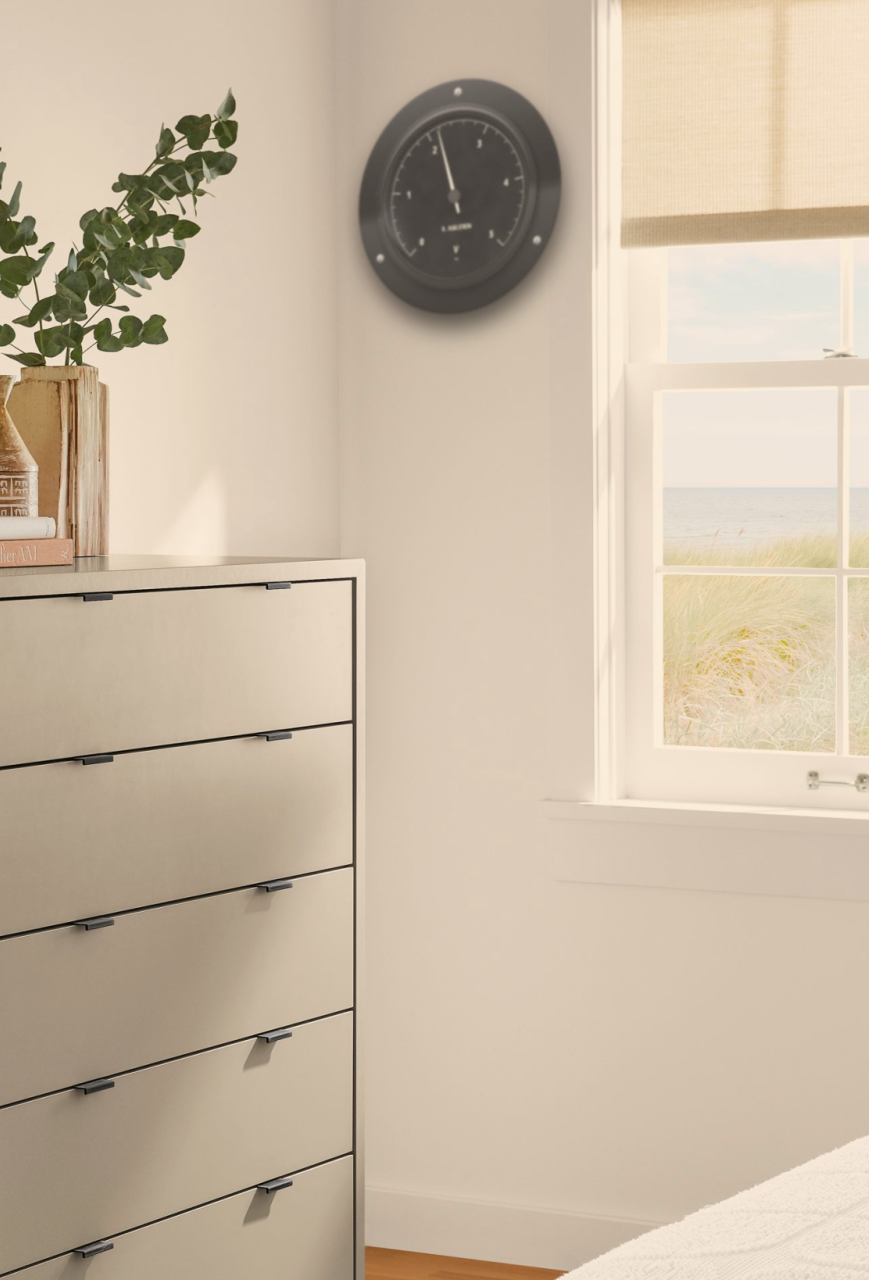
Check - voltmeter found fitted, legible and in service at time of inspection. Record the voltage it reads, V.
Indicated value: 2.2 V
